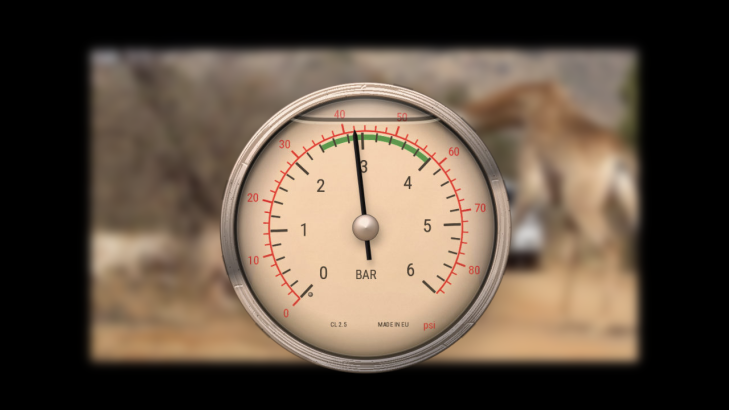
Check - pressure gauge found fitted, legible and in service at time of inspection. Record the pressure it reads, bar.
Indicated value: 2.9 bar
